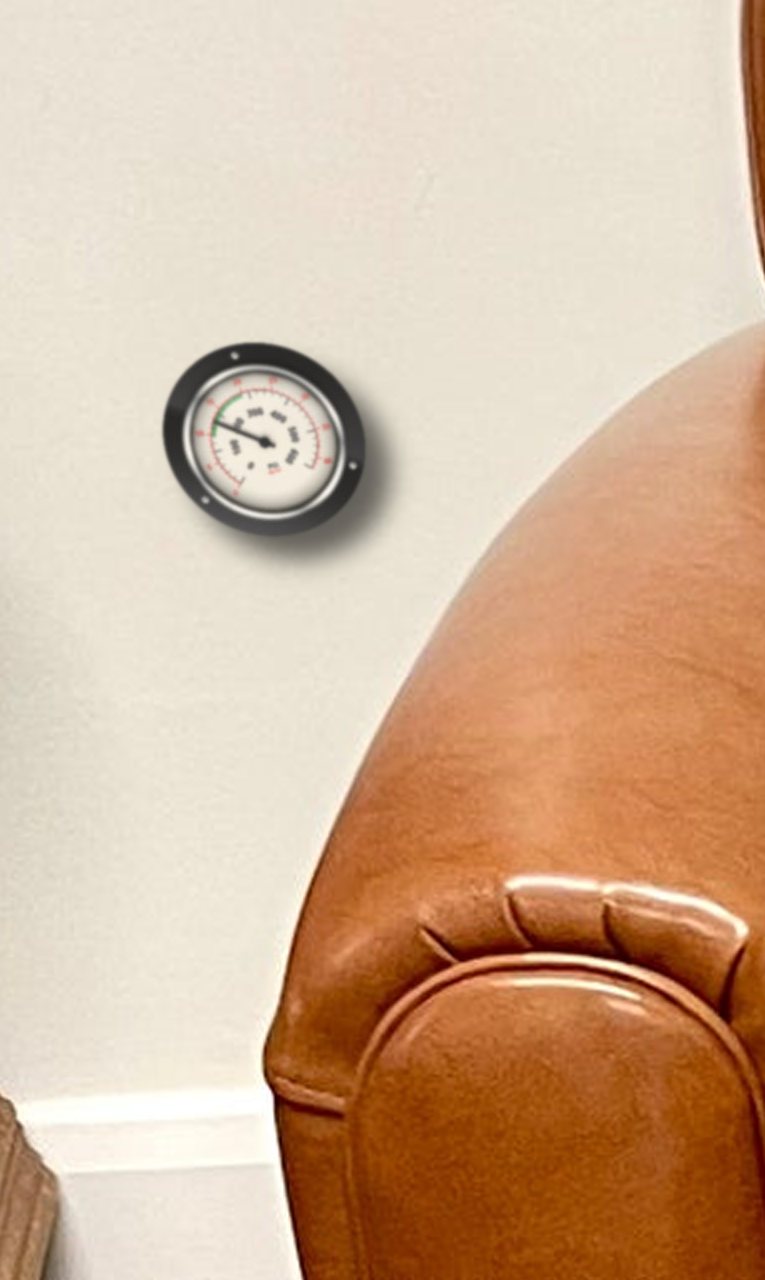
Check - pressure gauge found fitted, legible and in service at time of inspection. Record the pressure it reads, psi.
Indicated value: 180 psi
